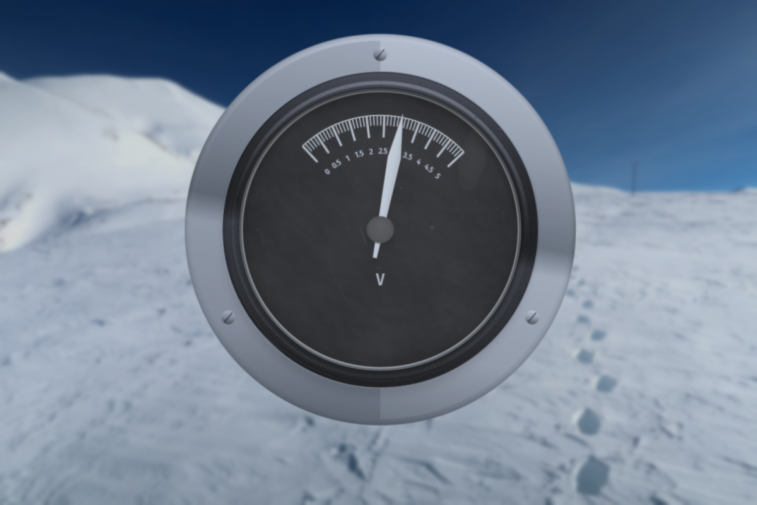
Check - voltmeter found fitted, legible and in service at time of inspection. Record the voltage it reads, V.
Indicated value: 3 V
